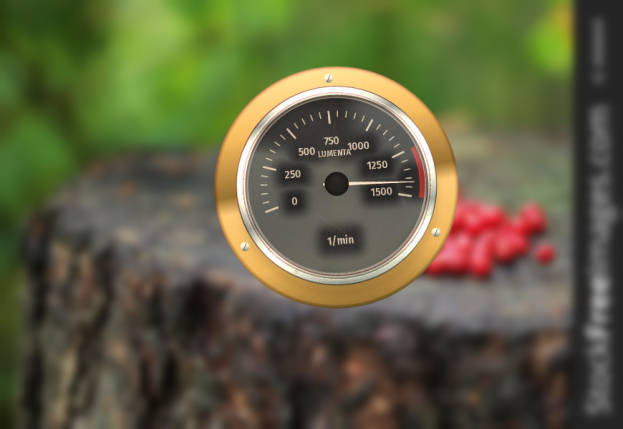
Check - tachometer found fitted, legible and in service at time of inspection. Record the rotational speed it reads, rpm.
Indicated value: 1425 rpm
